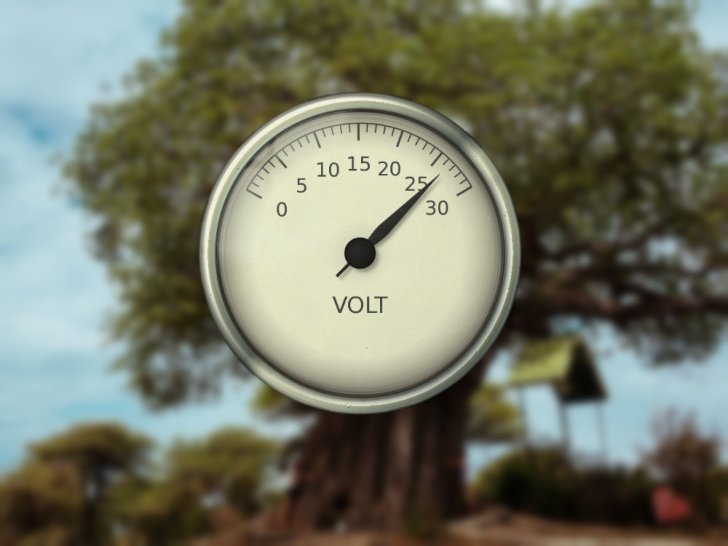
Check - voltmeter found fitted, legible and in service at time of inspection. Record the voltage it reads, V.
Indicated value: 26.5 V
